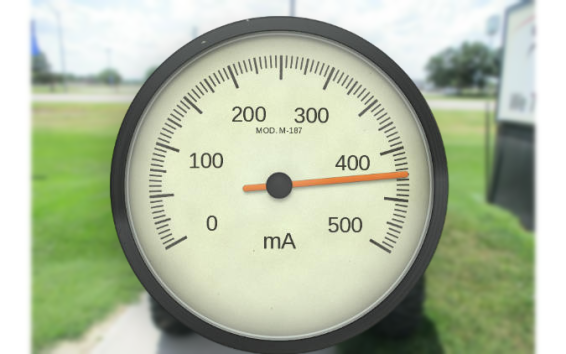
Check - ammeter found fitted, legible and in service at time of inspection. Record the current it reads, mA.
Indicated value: 425 mA
